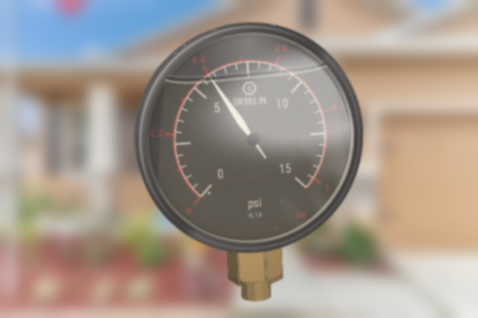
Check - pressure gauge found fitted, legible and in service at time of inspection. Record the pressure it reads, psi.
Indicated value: 5.75 psi
